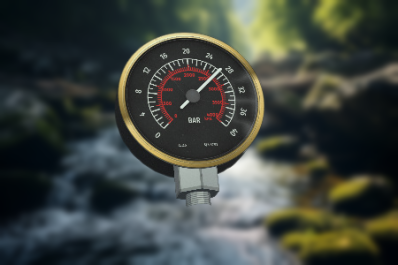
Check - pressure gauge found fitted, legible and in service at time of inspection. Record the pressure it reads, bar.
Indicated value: 27 bar
